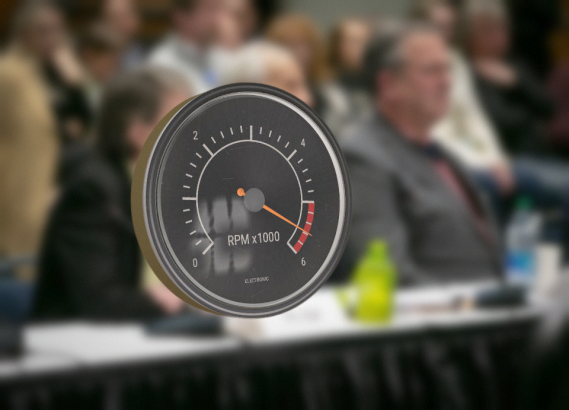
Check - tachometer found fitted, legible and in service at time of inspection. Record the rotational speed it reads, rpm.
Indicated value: 5600 rpm
